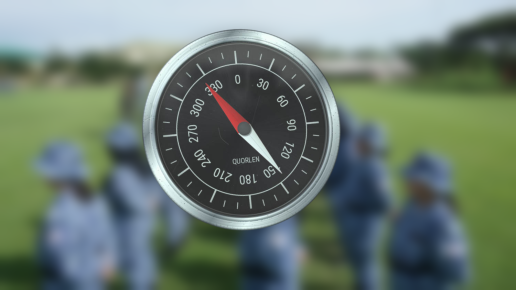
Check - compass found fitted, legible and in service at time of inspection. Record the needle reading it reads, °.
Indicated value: 325 °
